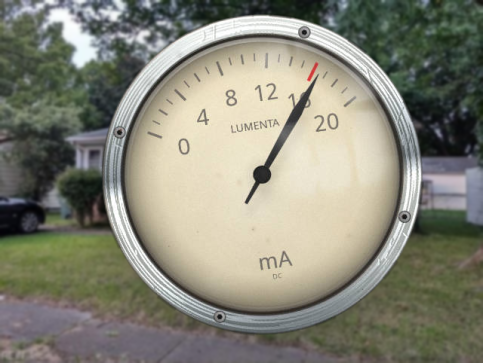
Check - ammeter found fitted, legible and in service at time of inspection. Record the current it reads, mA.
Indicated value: 16.5 mA
